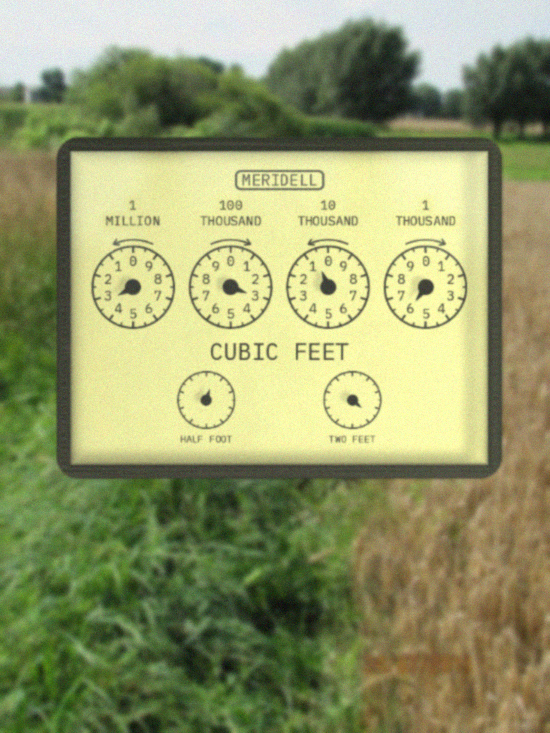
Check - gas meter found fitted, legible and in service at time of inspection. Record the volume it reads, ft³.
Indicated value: 330600 ft³
